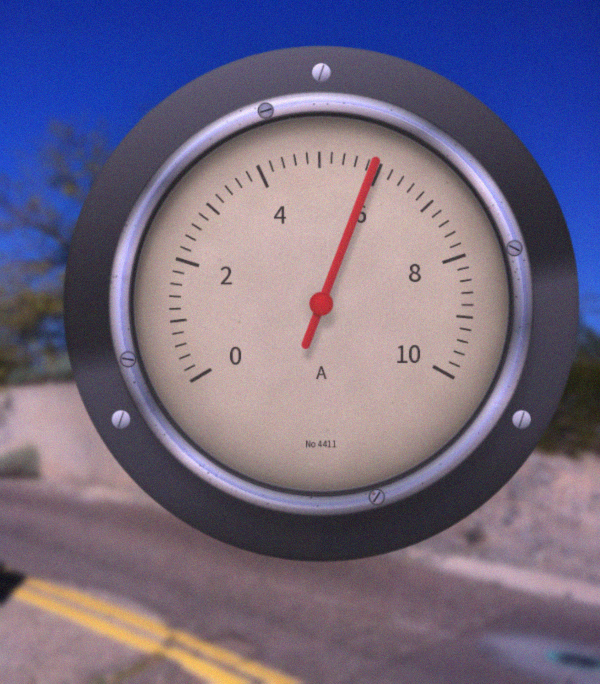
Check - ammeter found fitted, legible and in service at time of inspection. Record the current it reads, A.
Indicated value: 5.9 A
